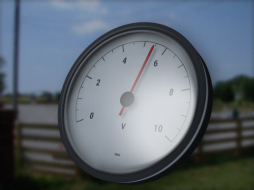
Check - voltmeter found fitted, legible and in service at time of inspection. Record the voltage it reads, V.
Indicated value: 5.5 V
